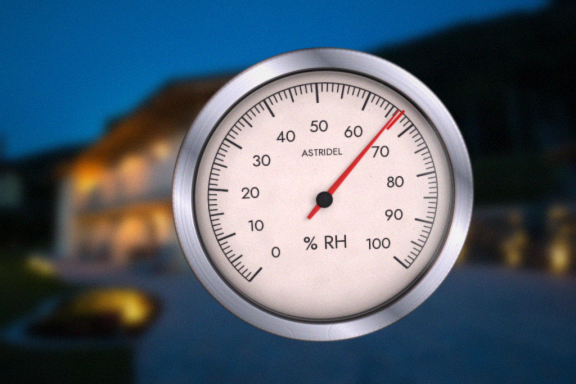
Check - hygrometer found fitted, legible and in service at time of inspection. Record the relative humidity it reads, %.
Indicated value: 66 %
